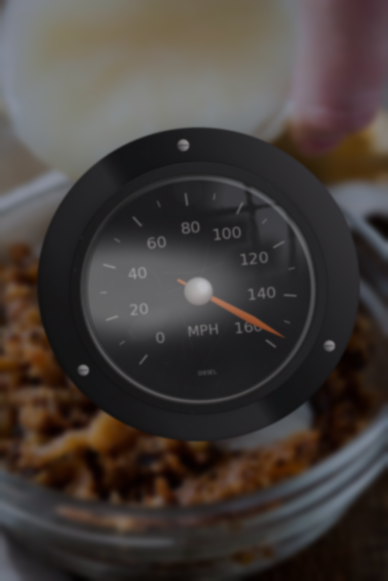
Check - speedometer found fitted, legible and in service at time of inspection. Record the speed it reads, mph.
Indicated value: 155 mph
